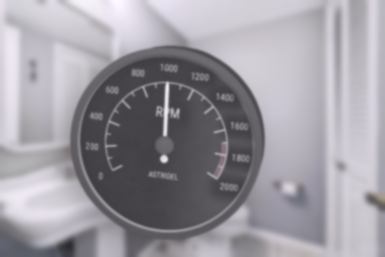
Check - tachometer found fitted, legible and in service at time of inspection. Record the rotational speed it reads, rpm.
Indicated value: 1000 rpm
